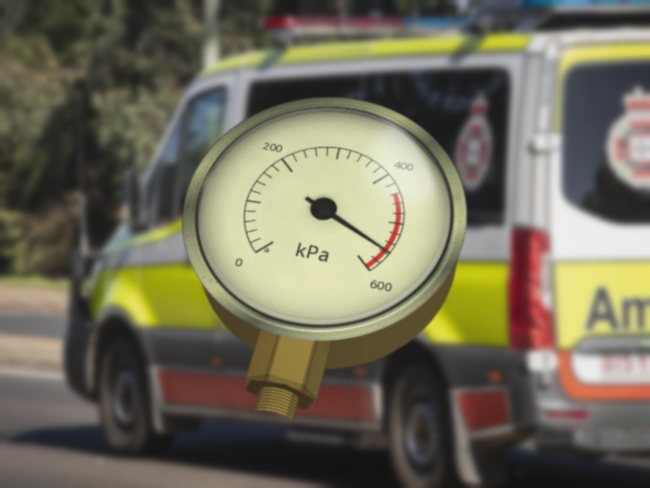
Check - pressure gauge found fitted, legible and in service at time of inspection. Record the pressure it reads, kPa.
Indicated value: 560 kPa
